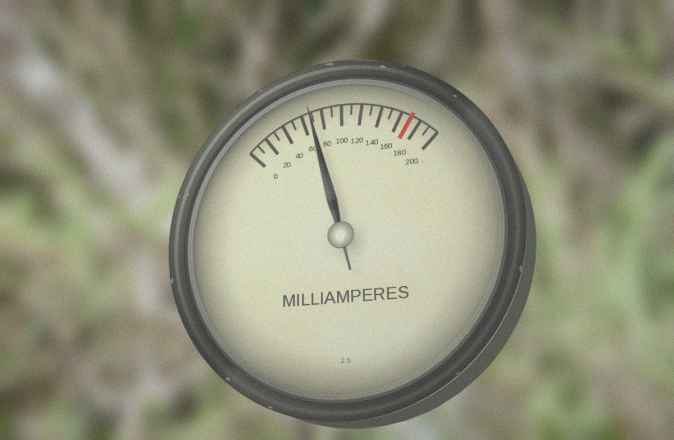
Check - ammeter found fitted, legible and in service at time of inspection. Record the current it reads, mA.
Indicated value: 70 mA
